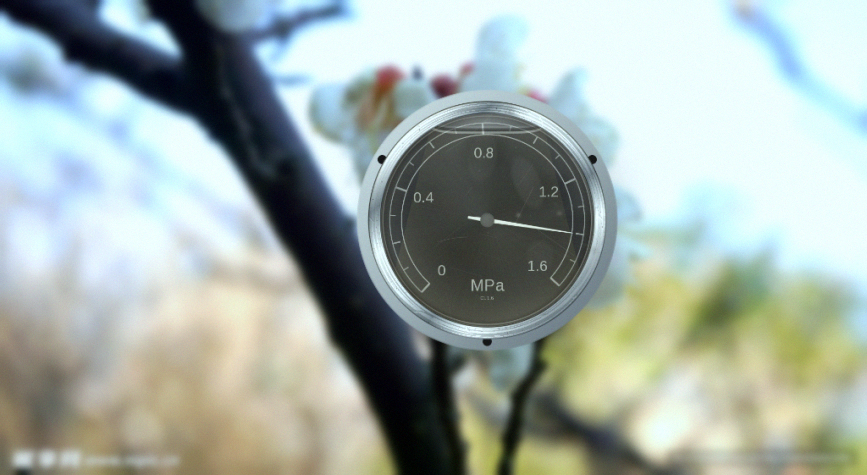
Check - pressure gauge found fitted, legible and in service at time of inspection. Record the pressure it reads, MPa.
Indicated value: 1.4 MPa
